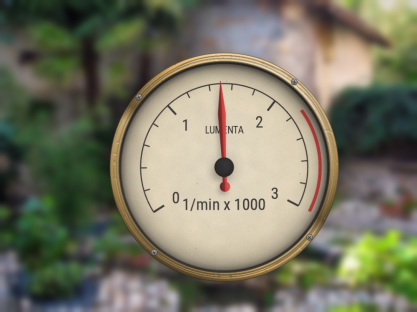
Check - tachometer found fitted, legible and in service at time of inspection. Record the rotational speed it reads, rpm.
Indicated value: 1500 rpm
